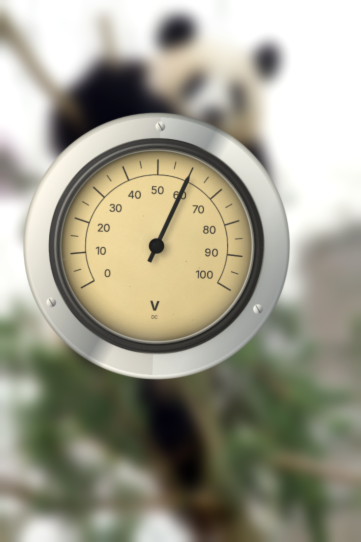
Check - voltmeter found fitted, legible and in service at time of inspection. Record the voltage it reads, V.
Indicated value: 60 V
